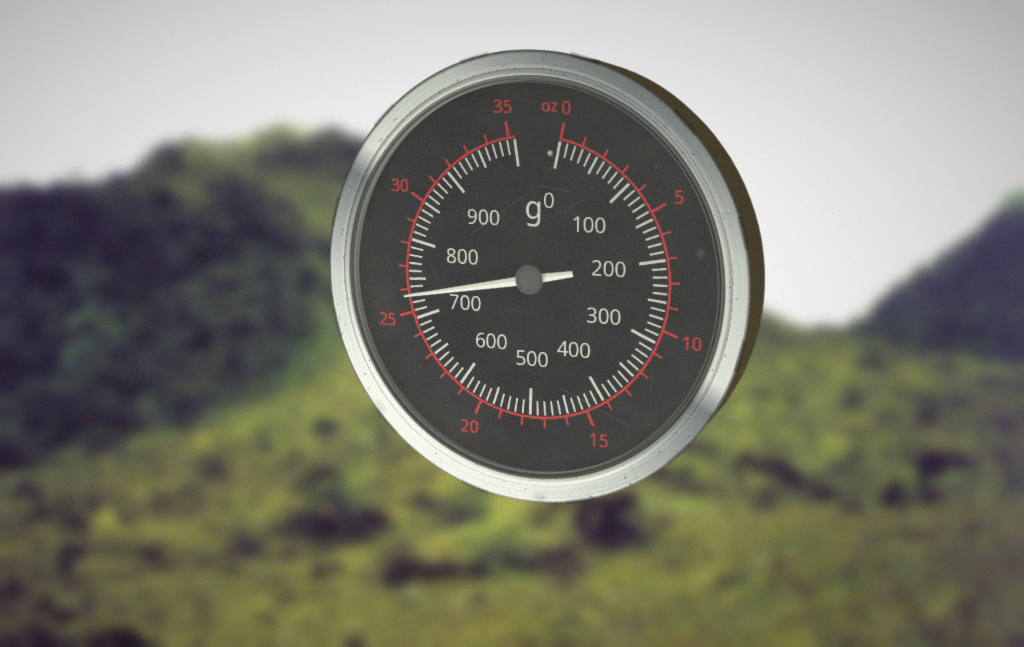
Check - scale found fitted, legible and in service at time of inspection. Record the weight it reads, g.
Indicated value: 730 g
